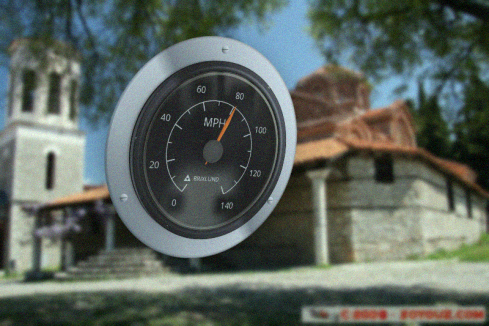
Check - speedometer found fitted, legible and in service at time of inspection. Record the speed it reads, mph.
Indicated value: 80 mph
